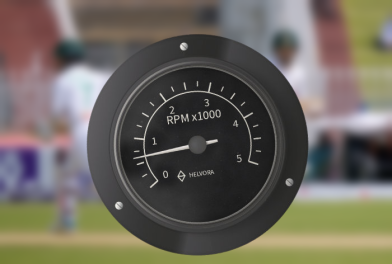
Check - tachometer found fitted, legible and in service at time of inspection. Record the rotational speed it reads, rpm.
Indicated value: 625 rpm
